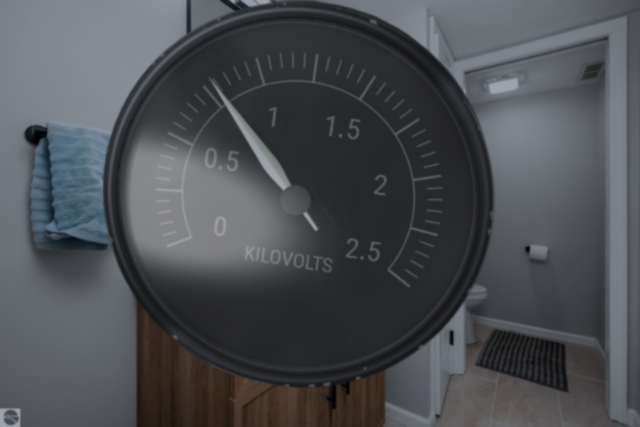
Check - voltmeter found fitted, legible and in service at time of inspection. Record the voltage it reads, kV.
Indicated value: 0.8 kV
